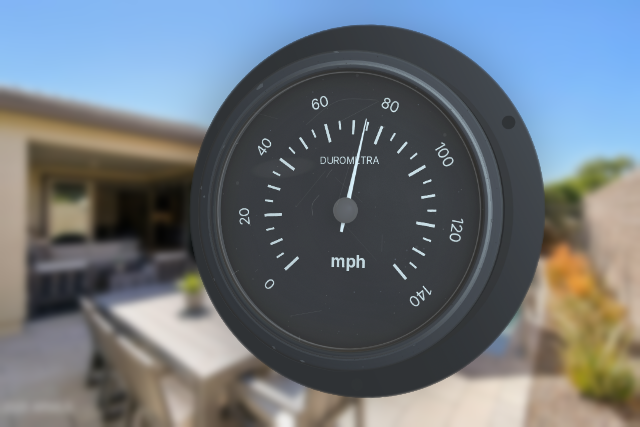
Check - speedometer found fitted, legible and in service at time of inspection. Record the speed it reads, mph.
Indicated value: 75 mph
